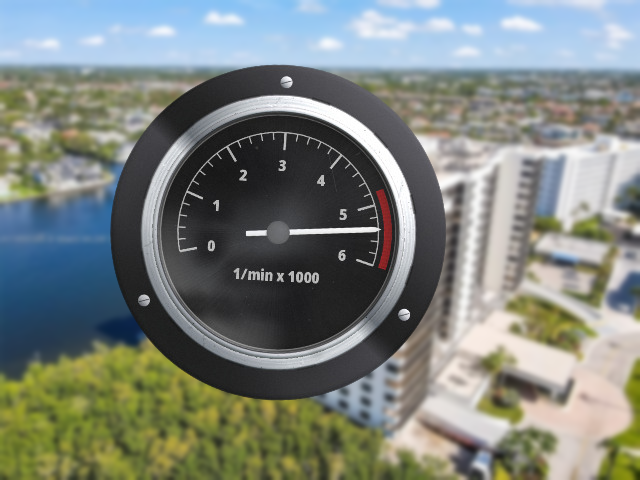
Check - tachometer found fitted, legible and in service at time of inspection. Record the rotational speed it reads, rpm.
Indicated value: 5400 rpm
